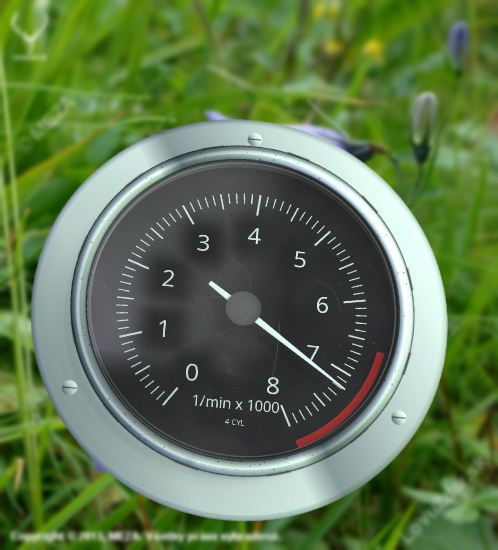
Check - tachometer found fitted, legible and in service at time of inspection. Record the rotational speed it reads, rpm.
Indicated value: 7200 rpm
